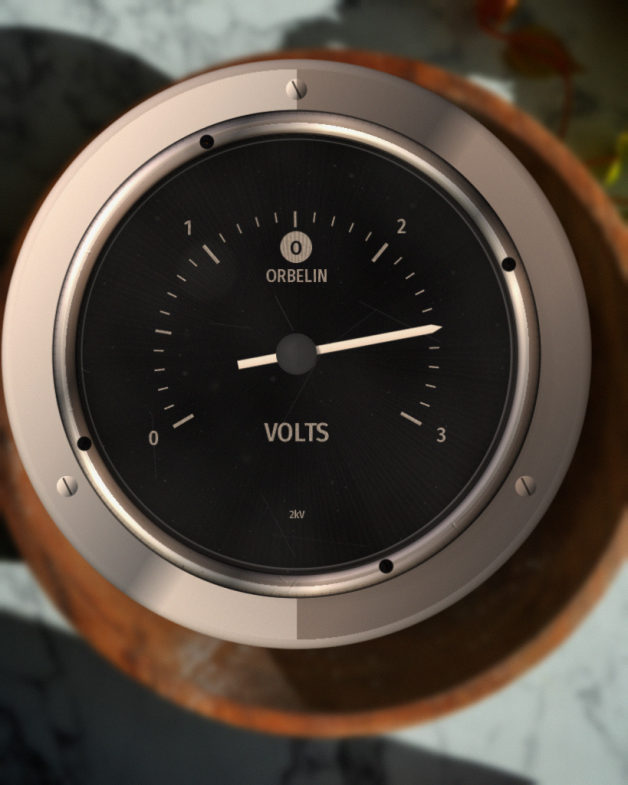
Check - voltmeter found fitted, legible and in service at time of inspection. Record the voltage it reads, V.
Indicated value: 2.5 V
